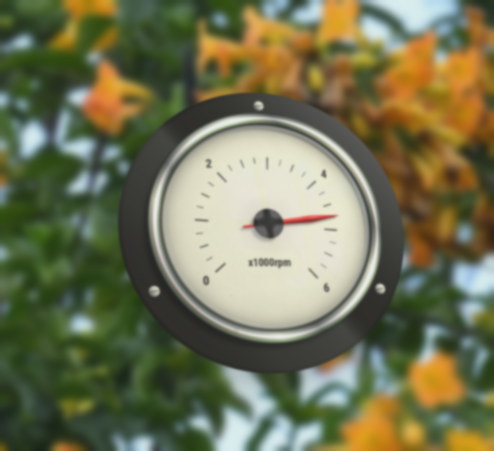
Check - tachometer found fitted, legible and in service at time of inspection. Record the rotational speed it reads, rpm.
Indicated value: 4750 rpm
